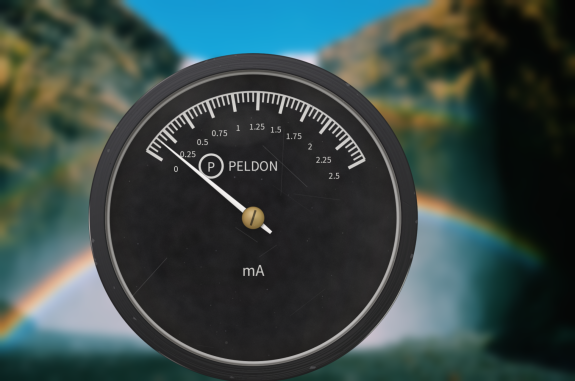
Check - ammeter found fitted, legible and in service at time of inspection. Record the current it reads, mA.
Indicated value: 0.15 mA
